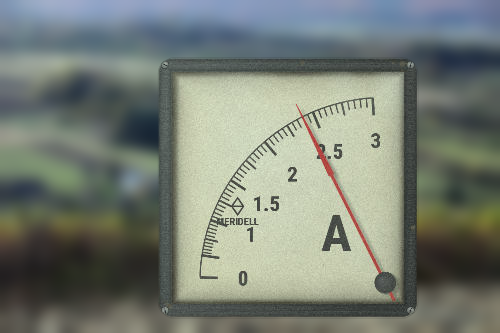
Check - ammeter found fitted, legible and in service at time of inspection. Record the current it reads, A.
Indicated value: 2.4 A
